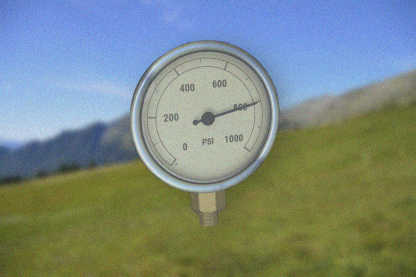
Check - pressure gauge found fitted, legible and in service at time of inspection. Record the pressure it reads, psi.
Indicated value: 800 psi
